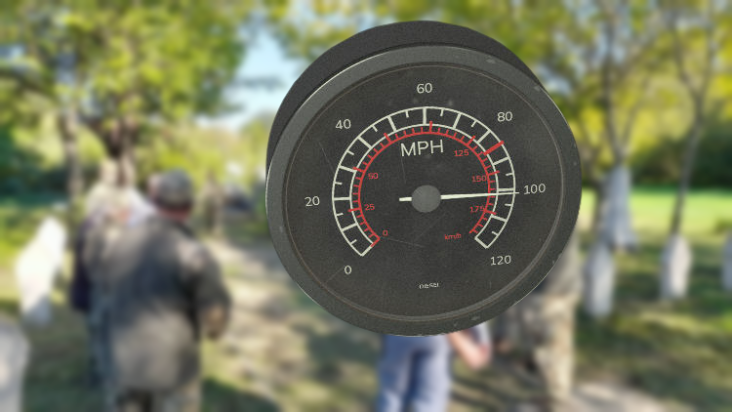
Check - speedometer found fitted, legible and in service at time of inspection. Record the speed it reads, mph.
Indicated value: 100 mph
